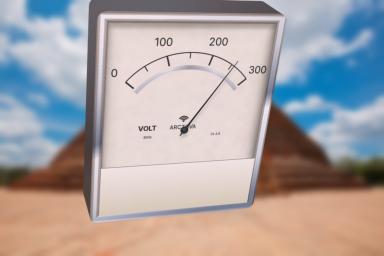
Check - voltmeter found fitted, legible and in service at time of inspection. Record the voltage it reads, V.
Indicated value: 250 V
